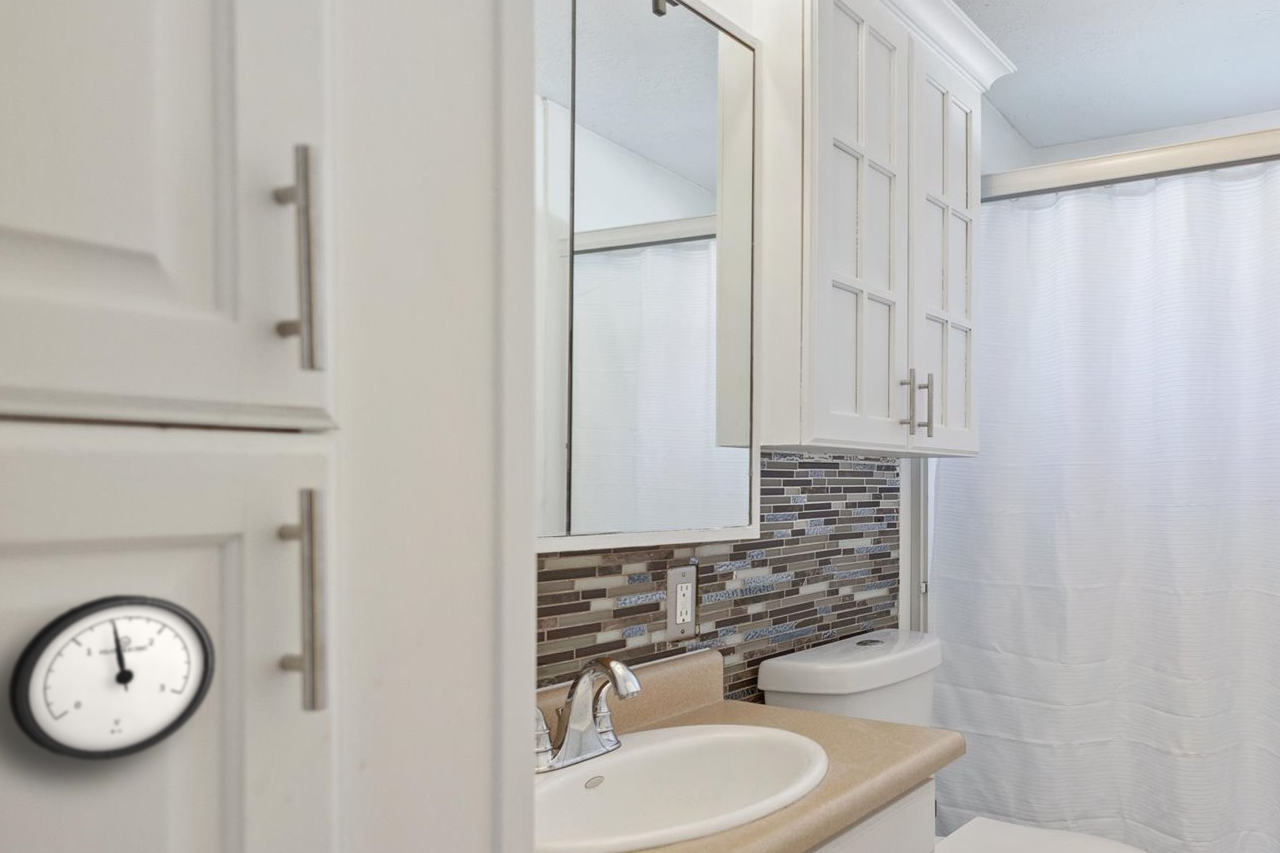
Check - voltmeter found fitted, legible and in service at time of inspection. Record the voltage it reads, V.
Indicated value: 1.4 V
